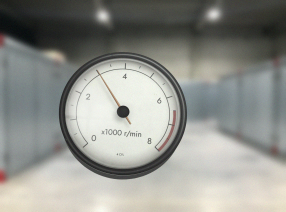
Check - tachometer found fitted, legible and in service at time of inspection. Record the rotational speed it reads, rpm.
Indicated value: 3000 rpm
